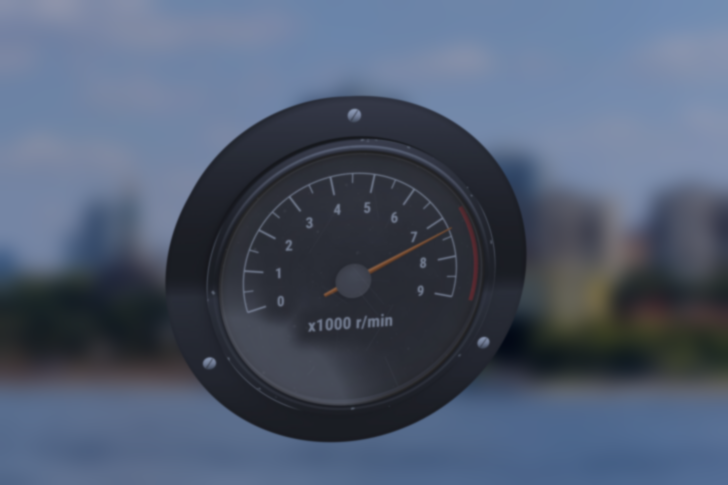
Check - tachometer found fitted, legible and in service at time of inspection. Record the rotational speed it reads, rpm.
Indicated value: 7250 rpm
